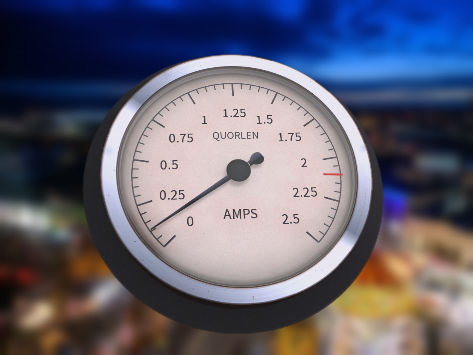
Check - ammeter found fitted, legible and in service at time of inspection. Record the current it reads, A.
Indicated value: 0.1 A
